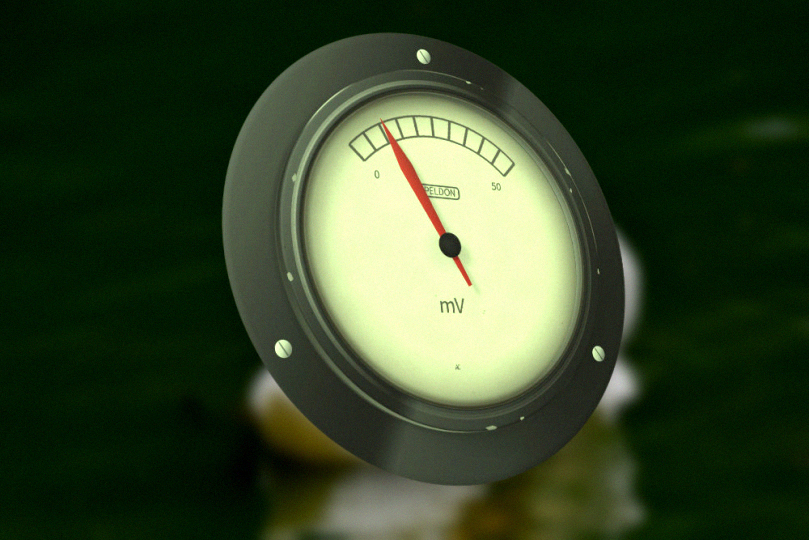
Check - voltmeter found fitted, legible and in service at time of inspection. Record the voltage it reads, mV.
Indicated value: 10 mV
